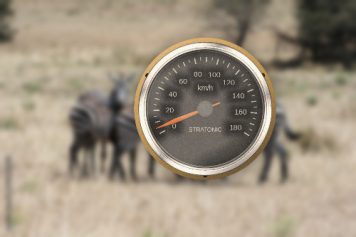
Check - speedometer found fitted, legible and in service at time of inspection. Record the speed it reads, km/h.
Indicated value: 5 km/h
